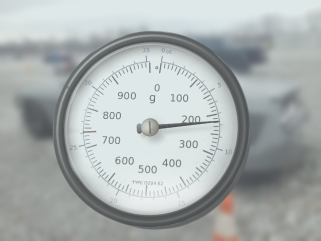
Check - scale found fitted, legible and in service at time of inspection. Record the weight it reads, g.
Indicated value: 220 g
